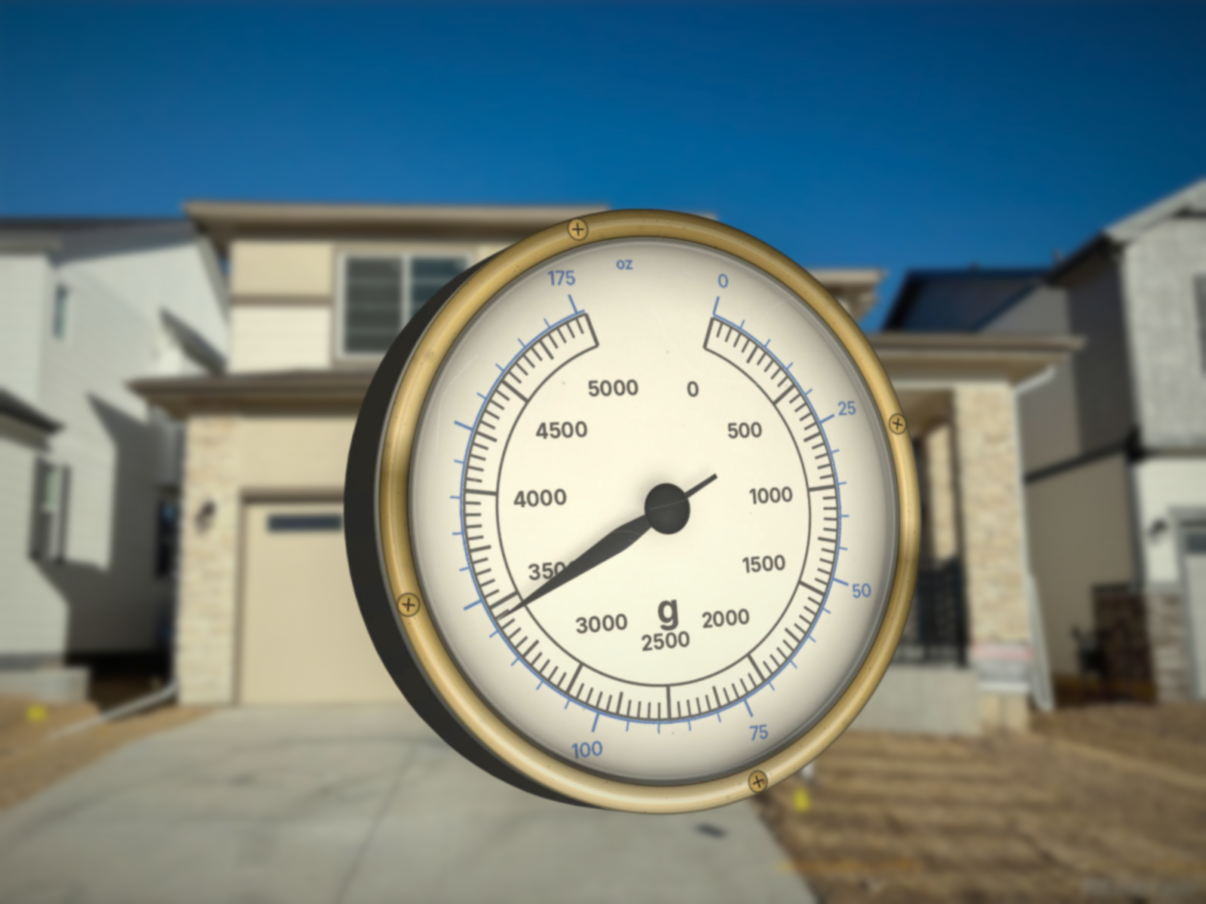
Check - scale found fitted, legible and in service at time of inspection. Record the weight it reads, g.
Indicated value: 3450 g
